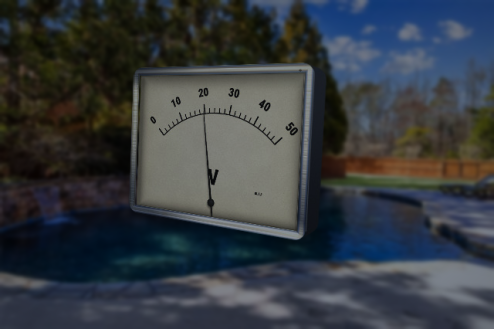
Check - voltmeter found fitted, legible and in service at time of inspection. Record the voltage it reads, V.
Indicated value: 20 V
